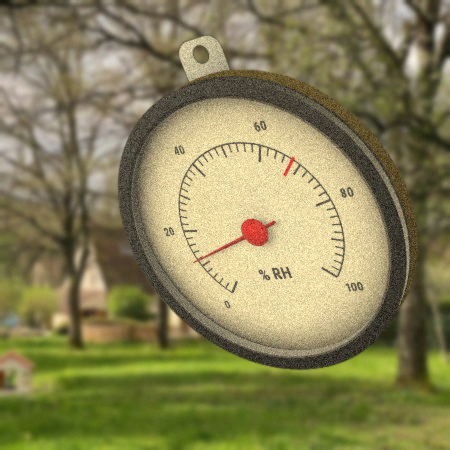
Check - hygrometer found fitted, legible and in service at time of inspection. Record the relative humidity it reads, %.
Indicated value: 12 %
